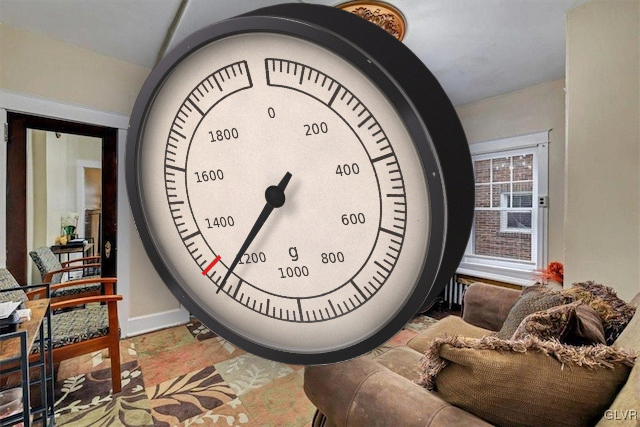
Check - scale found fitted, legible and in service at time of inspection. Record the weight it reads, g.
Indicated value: 1240 g
